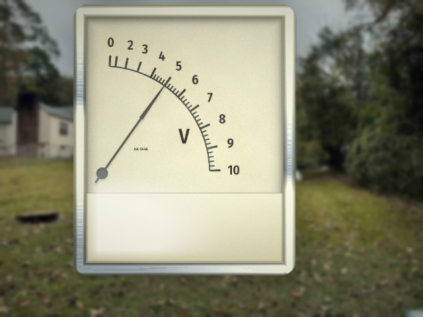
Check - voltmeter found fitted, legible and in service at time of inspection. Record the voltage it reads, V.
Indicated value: 5 V
